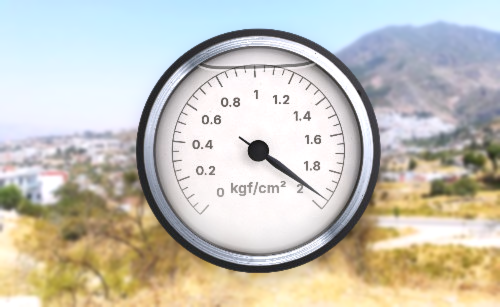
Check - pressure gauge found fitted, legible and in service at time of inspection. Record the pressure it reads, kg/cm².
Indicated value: 1.95 kg/cm²
